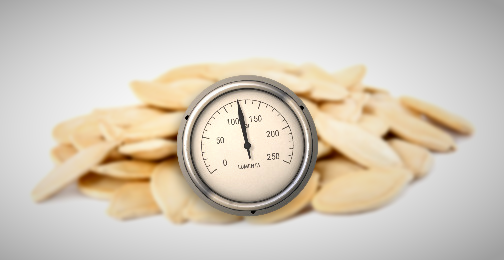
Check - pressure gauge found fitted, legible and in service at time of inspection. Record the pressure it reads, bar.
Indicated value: 120 bar
